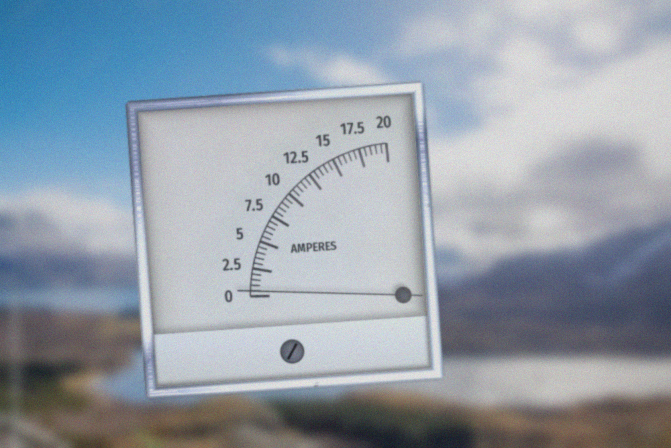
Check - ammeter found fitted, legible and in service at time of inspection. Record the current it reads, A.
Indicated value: 0.5 A
